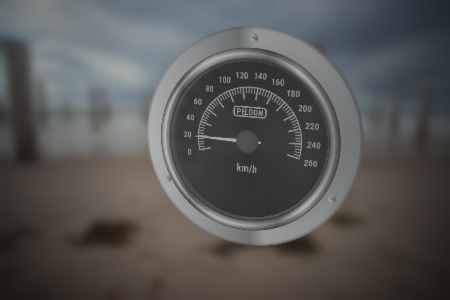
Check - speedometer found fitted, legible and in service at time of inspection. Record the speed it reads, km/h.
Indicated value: 20 km/h
